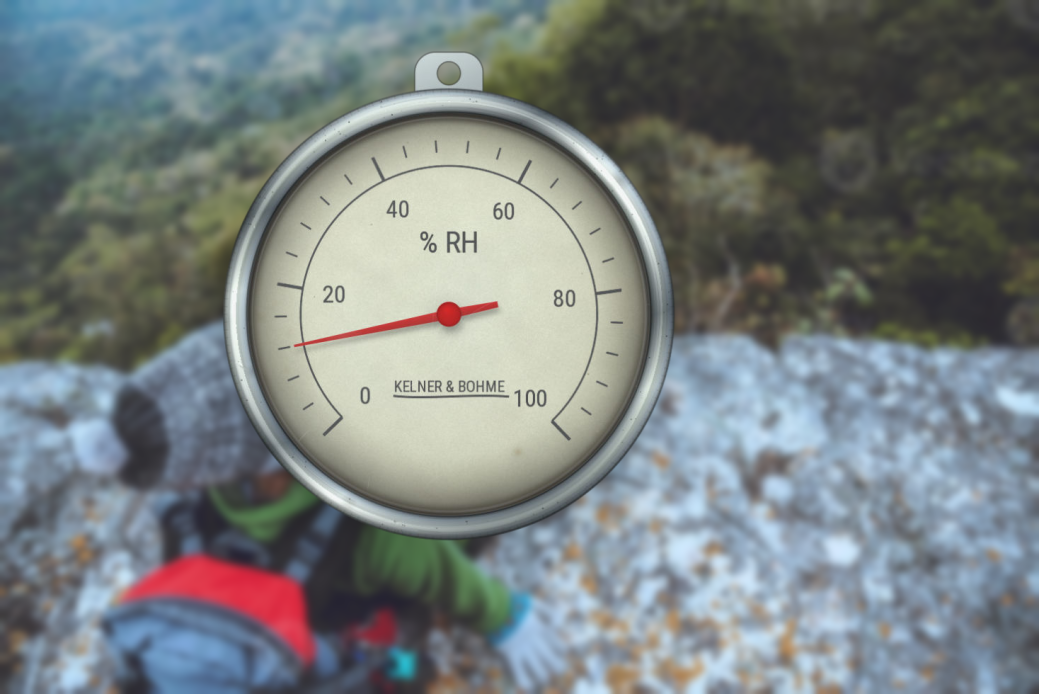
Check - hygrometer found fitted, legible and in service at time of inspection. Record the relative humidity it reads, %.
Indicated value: 12 %
